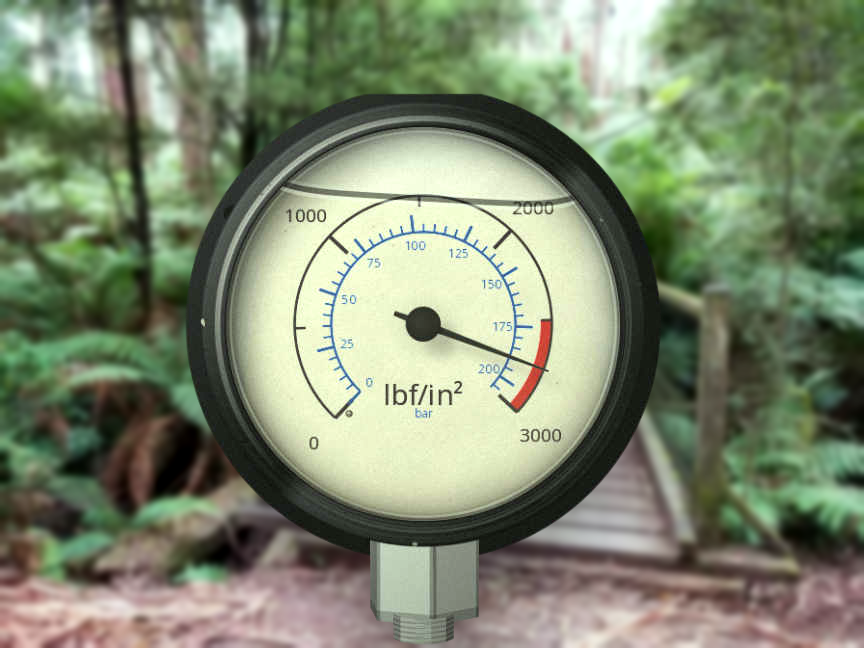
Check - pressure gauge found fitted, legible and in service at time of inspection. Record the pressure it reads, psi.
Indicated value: 2750 psi
